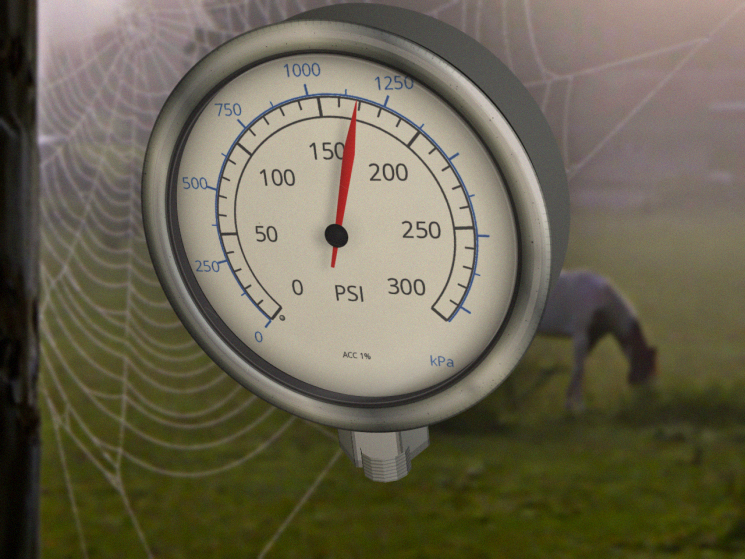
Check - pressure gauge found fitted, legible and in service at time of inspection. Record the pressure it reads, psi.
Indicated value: 170 psi
